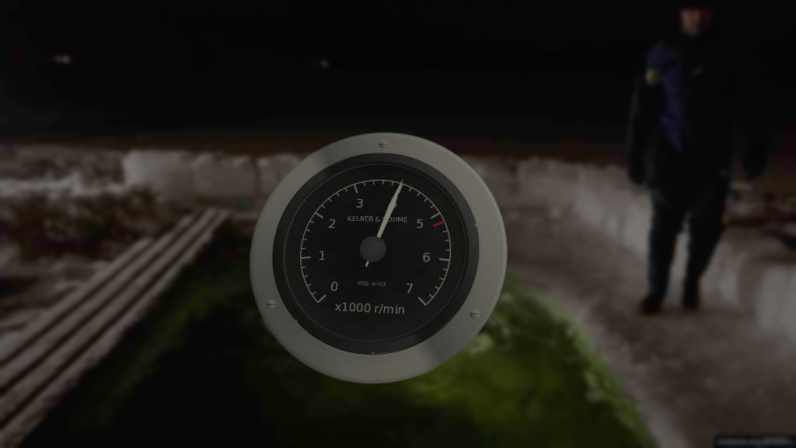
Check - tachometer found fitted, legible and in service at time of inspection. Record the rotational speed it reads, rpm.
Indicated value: 4000 rpm
